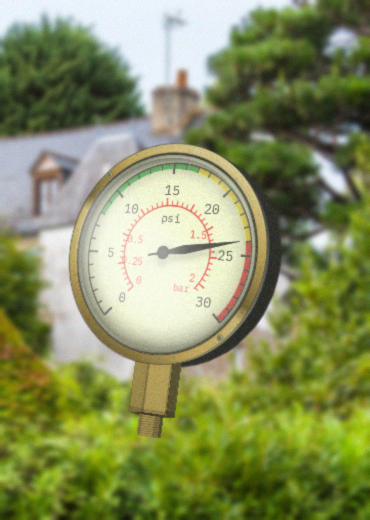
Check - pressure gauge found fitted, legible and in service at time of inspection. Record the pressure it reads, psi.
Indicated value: 24 psi
